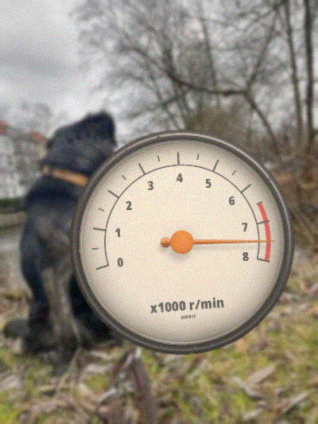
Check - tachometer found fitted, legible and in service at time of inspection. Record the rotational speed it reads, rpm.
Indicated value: 7500 rpm
